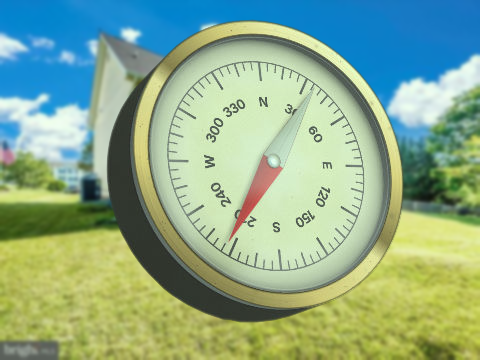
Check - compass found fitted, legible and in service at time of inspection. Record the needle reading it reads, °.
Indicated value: 215 °
